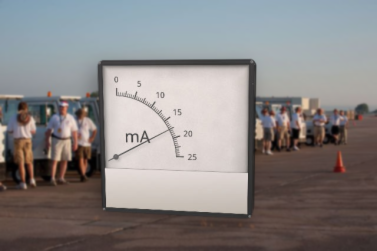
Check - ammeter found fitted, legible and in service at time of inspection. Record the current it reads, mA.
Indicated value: 17.5 mA
